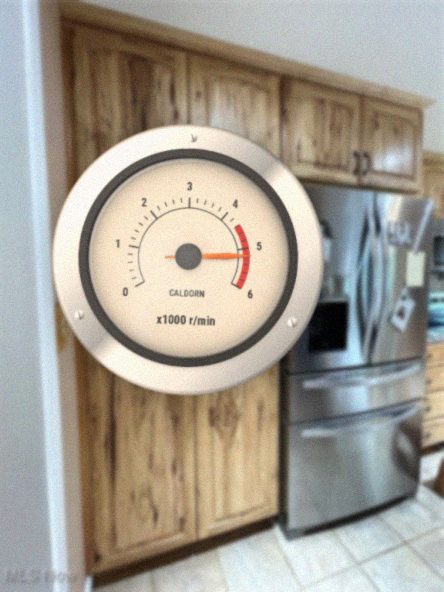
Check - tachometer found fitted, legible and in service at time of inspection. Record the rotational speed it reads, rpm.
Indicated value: 5200 rpm
